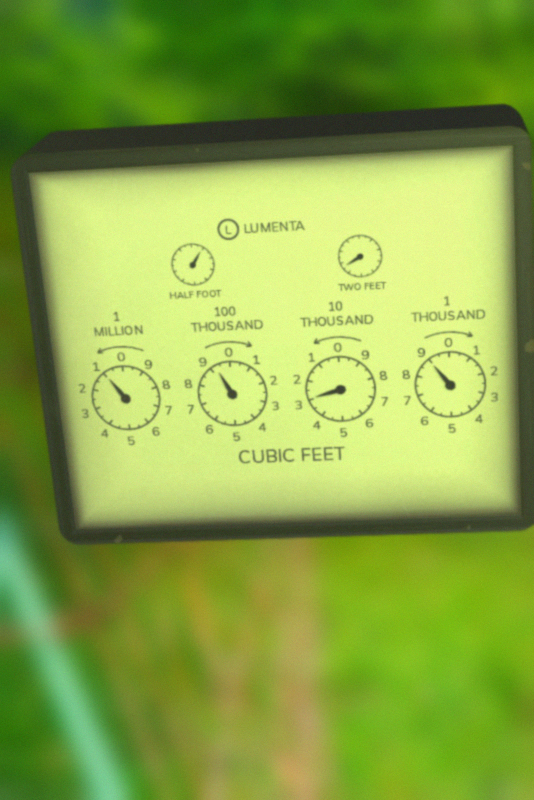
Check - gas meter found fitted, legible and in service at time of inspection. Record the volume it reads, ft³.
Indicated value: 92900 ft³
